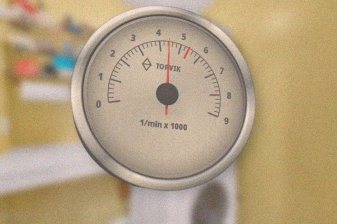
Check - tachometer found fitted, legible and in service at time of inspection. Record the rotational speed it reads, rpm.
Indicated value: 4400 rpm
